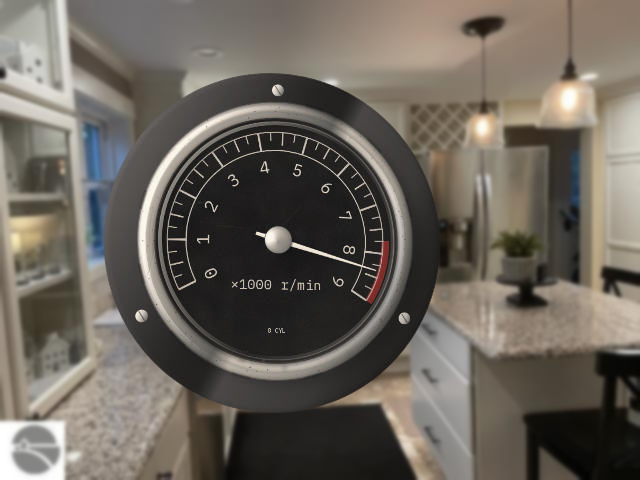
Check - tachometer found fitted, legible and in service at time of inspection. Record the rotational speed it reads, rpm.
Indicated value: 8375 rpm
